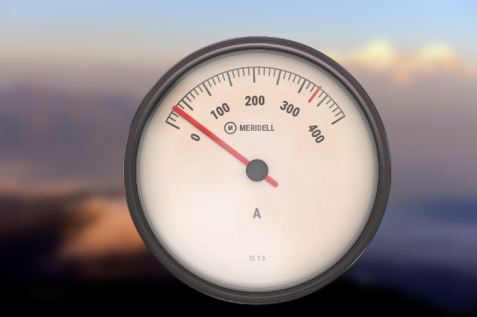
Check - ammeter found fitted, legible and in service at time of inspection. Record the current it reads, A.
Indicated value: 30 A
